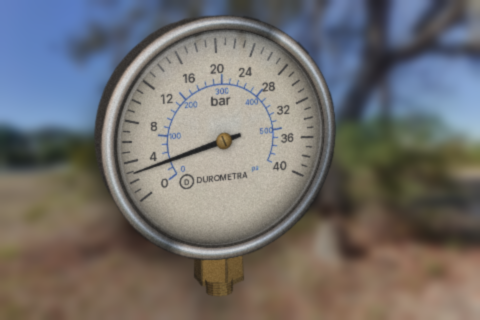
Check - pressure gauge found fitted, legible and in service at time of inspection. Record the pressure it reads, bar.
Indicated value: 3 bar
